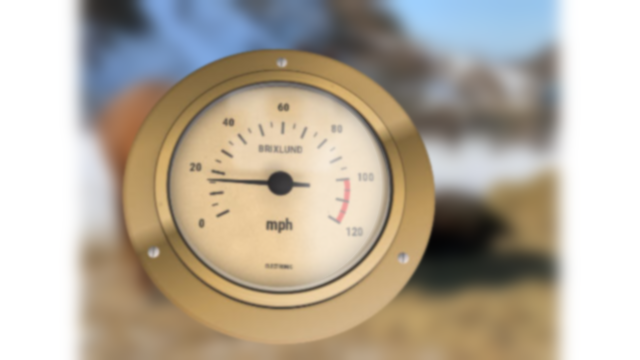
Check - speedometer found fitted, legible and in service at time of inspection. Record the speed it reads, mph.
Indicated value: 15 mph
